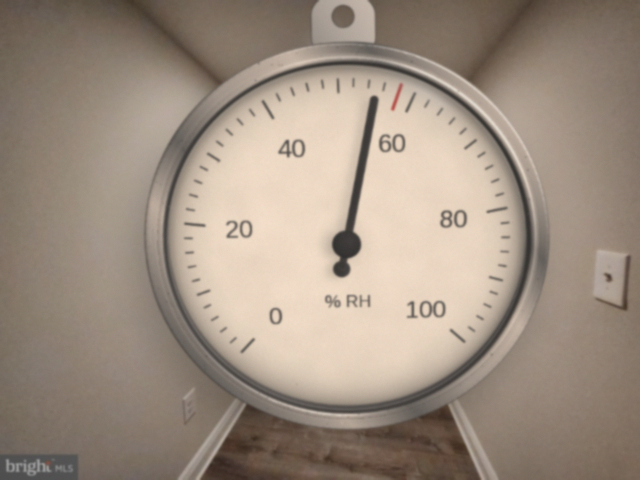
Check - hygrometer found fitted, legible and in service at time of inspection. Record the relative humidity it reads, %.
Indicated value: 55 %
